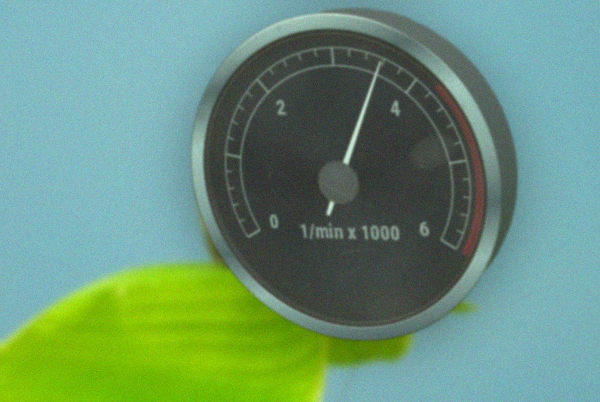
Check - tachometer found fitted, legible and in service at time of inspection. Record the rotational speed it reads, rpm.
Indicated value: 3600 rpm
